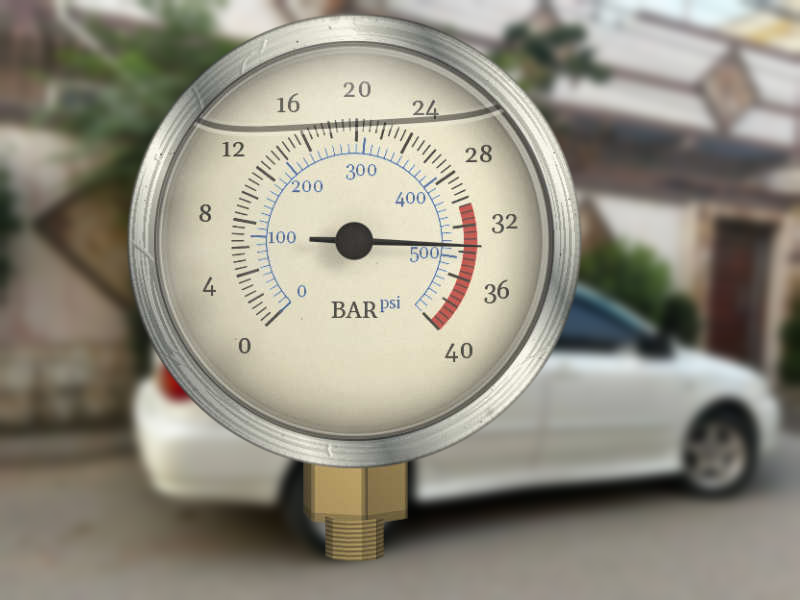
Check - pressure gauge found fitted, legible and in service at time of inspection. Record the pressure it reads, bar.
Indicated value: 33.5 bar
